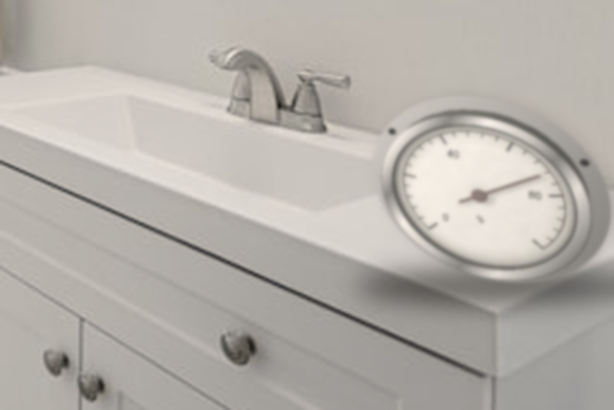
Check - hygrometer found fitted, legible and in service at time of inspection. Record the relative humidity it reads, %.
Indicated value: 72 %
